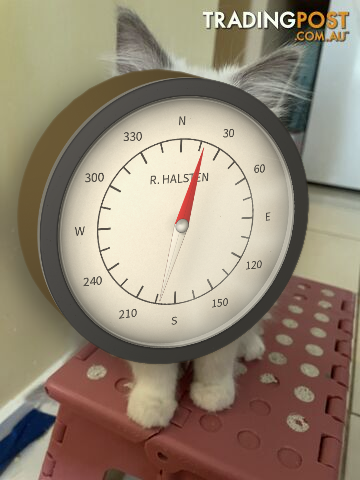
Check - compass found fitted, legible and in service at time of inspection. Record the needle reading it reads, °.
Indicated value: 15 °
